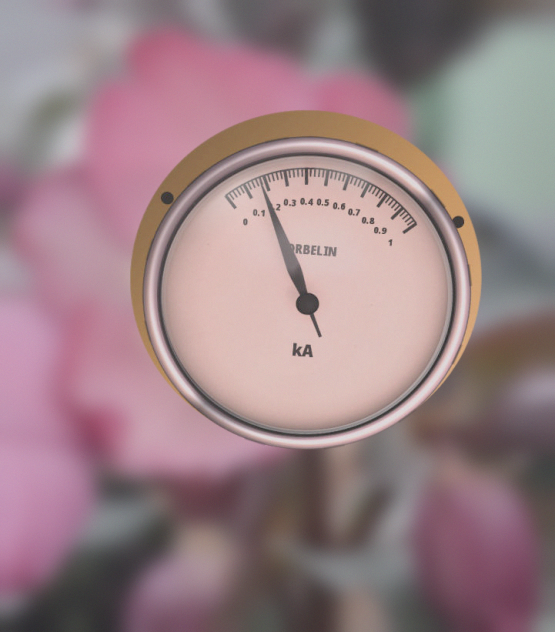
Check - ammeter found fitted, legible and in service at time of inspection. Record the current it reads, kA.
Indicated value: 0.18 kA
